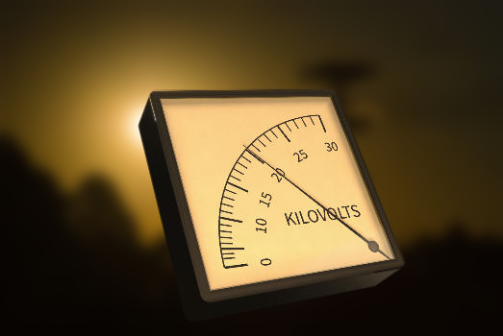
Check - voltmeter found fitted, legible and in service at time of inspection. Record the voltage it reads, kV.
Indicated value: 20 kV
